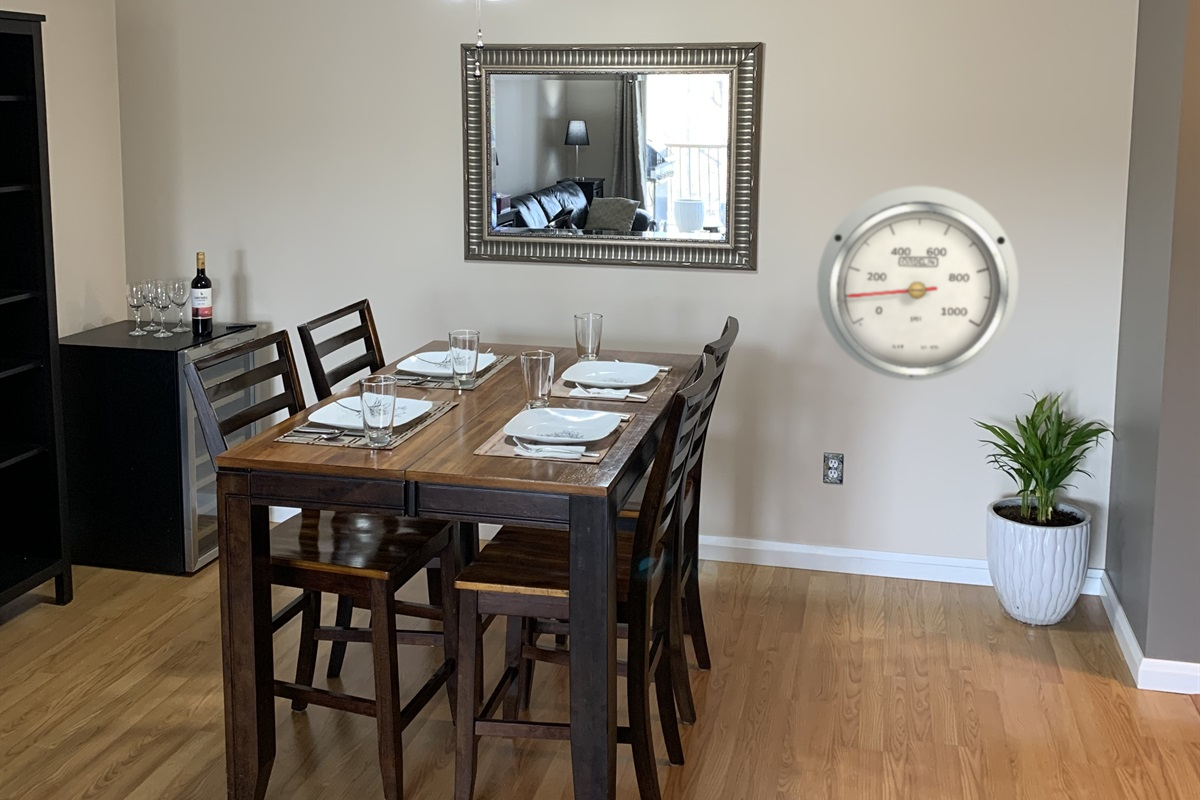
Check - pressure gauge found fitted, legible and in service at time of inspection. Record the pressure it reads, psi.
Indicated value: 100 psi
